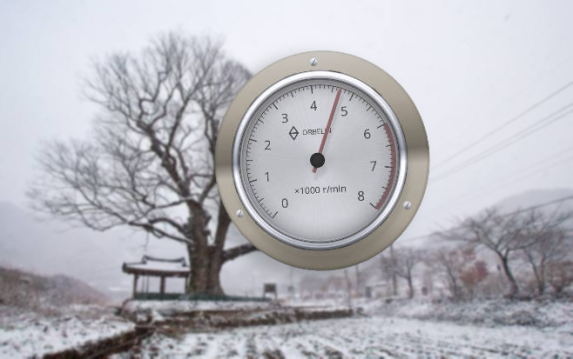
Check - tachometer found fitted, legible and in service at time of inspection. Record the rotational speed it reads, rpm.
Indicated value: 4700 rpm
